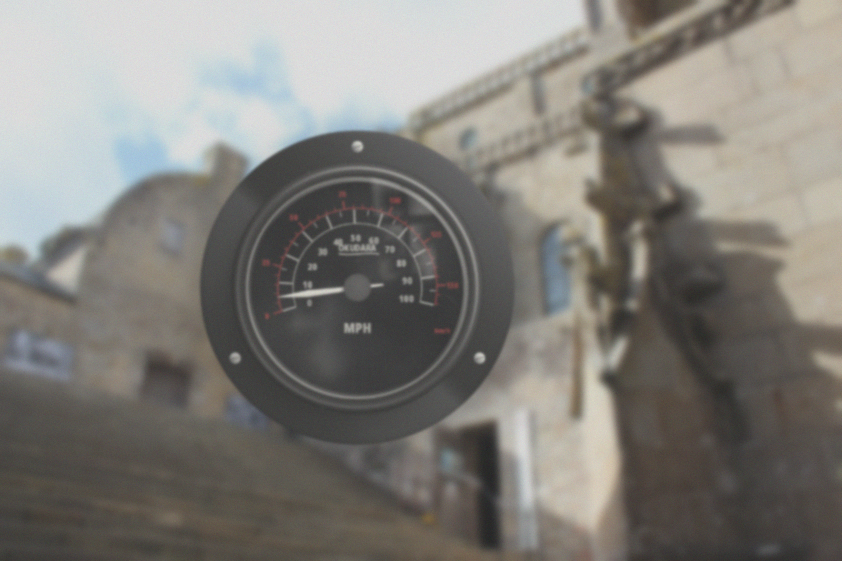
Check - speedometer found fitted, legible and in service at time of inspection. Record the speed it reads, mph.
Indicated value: 5 mph
